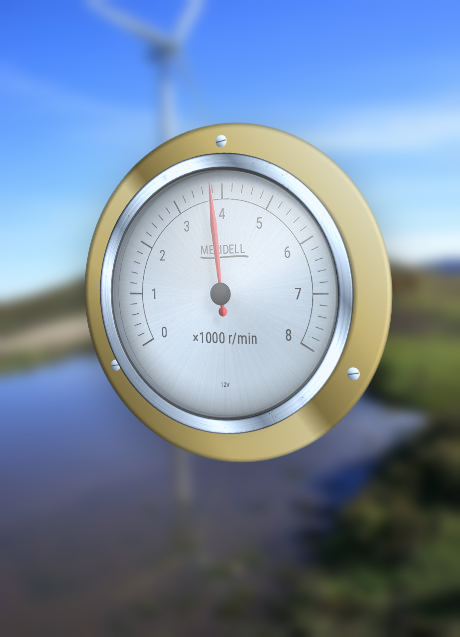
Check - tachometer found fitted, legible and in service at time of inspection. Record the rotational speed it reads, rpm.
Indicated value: 3800 rpm
